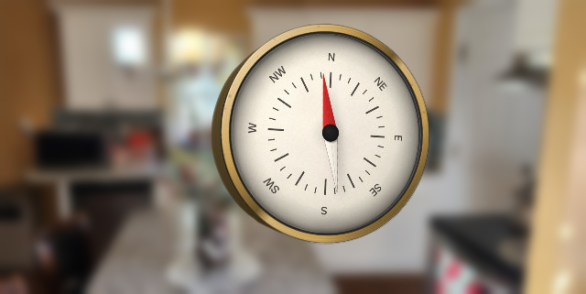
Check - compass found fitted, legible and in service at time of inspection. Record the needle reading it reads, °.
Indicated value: 350 °
